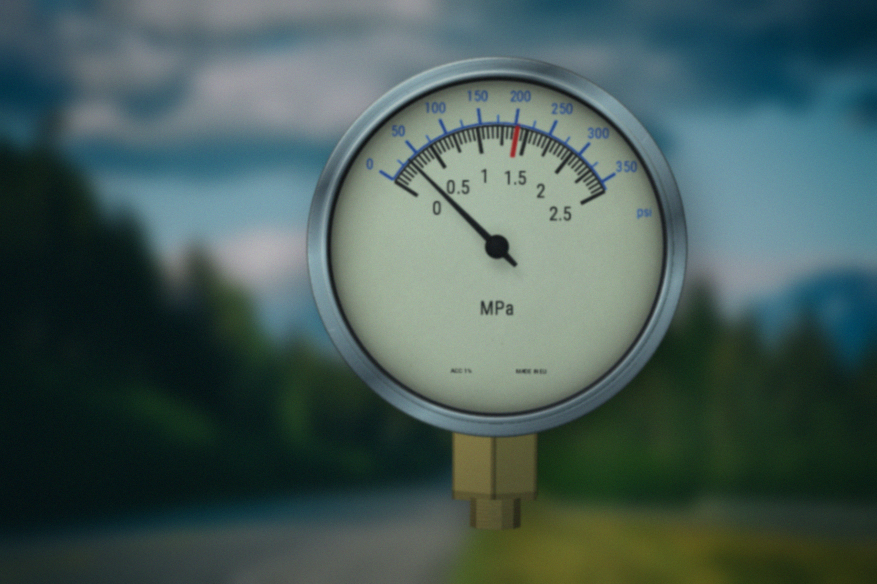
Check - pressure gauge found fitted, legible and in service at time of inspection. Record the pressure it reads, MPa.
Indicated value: 0.25 MPa
